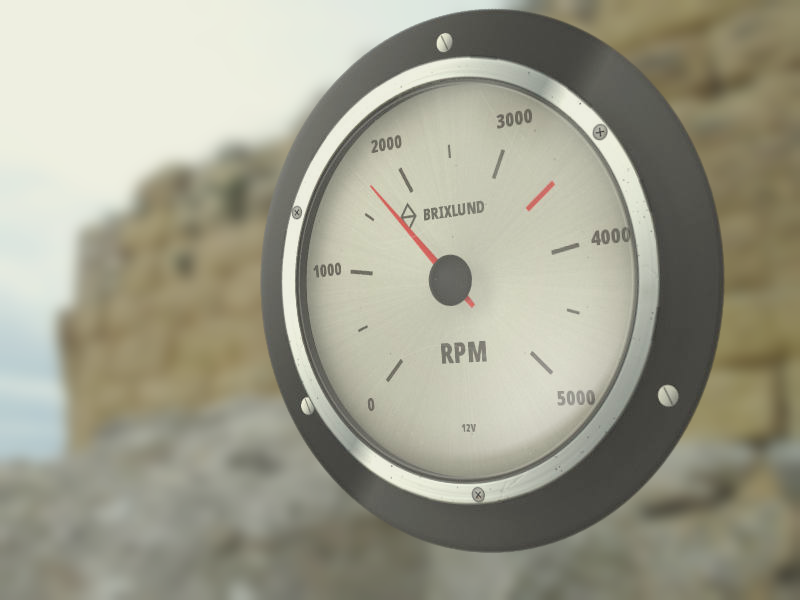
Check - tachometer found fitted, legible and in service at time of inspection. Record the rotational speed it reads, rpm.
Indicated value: 1750 rpm
